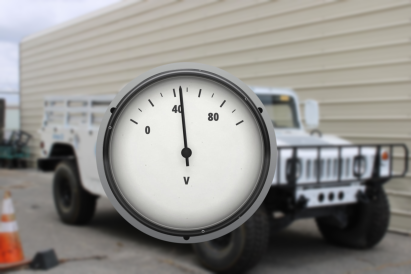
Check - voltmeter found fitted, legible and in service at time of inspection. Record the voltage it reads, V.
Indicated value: 45 V
